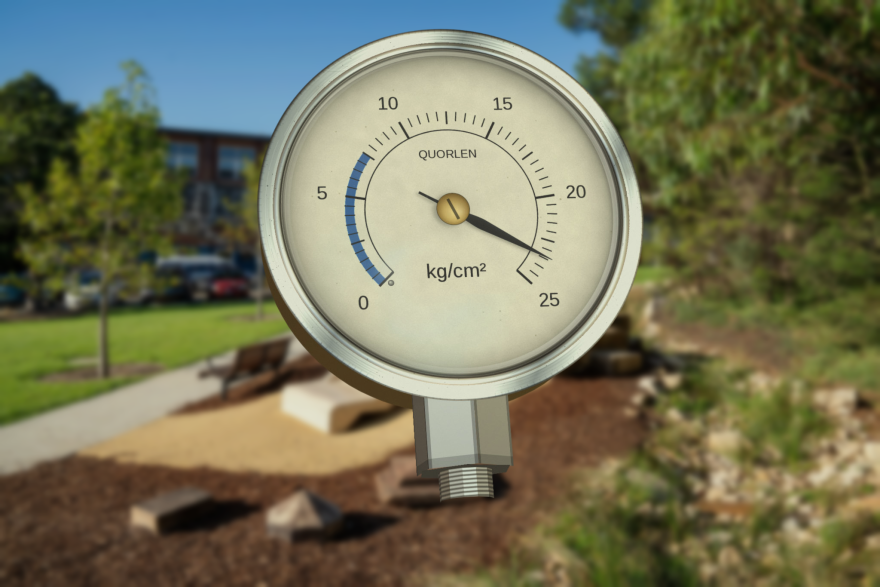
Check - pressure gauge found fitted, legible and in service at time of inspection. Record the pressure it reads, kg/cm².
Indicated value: 23.5 kg/cm²
